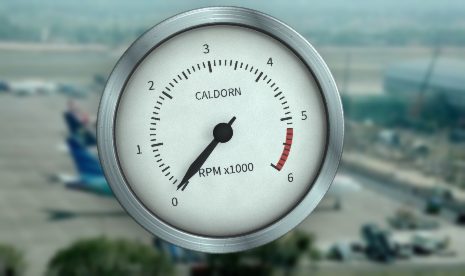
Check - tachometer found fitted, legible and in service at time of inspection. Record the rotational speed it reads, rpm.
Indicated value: 100 rpm
